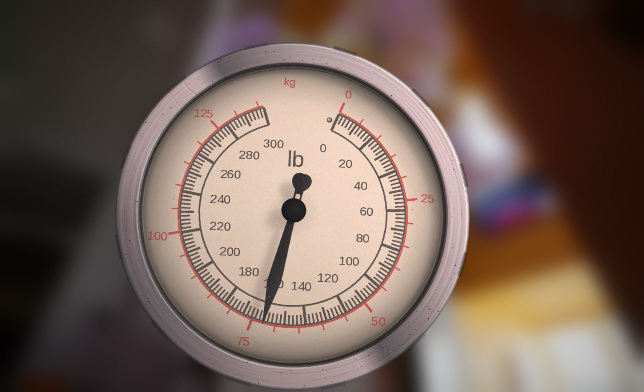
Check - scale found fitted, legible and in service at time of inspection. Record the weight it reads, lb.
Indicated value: 160 lb
